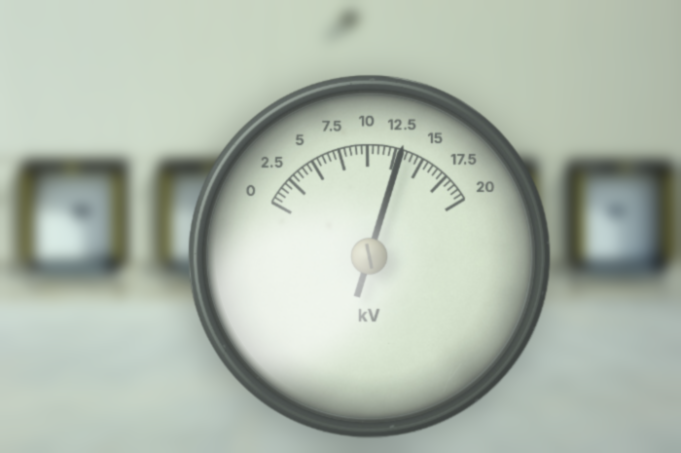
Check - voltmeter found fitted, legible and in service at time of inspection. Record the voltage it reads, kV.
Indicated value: 13 kV
